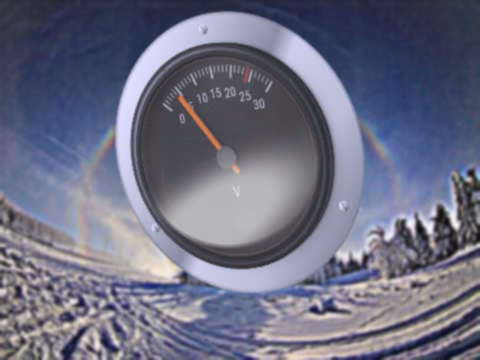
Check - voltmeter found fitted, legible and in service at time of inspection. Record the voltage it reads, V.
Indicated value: 5 V
